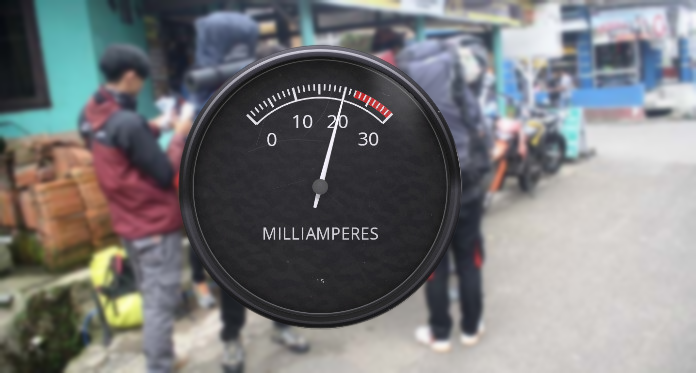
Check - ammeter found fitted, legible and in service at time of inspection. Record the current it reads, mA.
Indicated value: 20 mA
